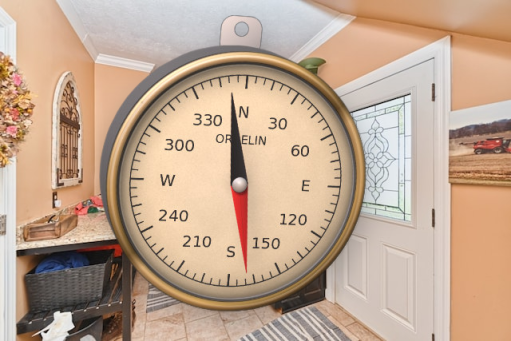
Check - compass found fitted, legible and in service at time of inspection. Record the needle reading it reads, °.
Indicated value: 170 °
